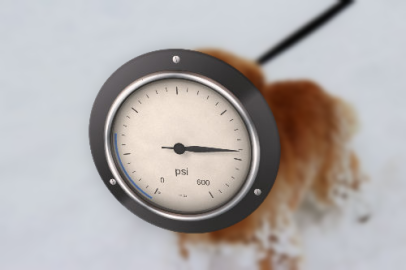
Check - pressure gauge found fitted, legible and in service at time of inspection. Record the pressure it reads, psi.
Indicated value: 480 psi
